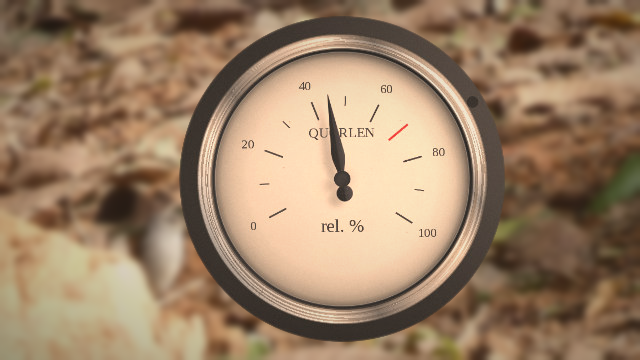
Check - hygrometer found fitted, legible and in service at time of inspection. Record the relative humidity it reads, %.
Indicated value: 45 %
